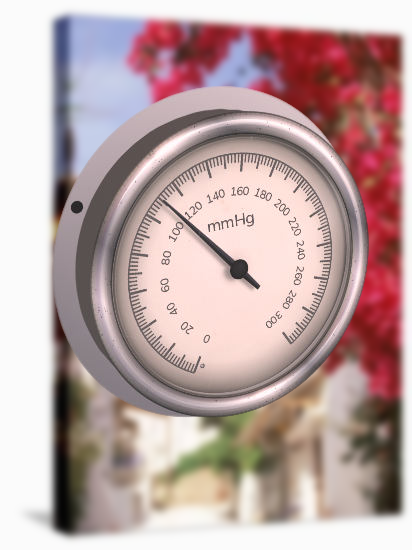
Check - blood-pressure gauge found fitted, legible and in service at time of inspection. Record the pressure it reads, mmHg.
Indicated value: 110 mmHg
